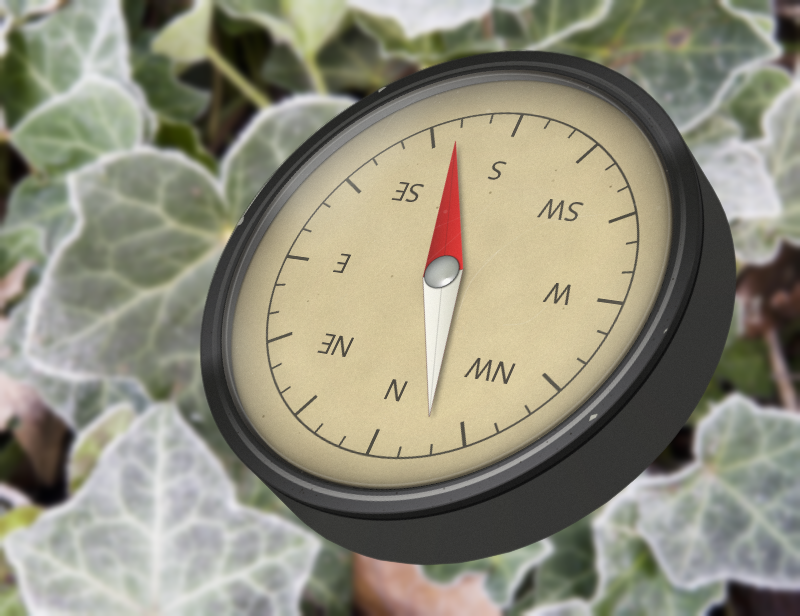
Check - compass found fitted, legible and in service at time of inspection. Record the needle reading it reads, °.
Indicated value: 160 °
